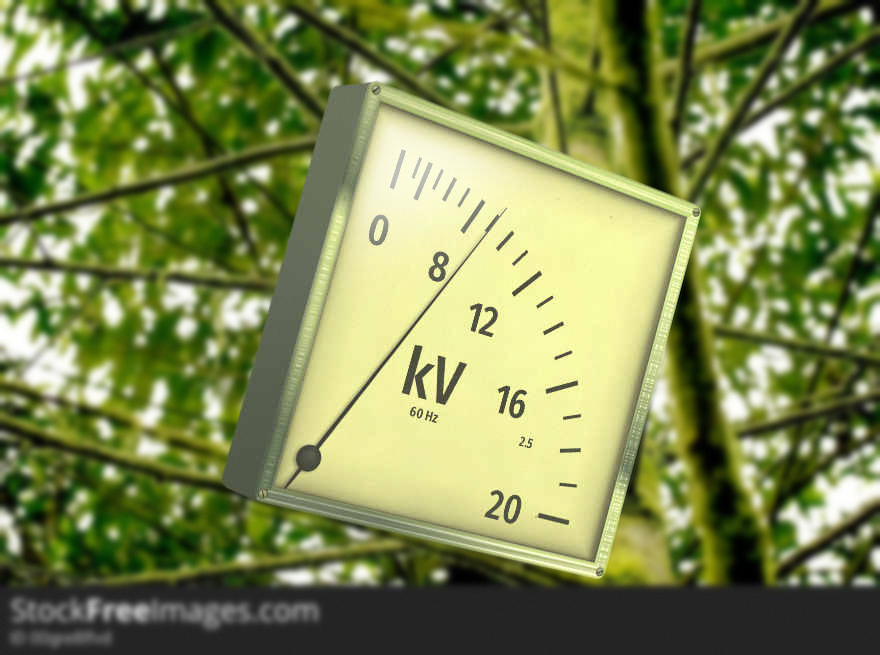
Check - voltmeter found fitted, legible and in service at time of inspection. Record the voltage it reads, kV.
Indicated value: 9 kV
